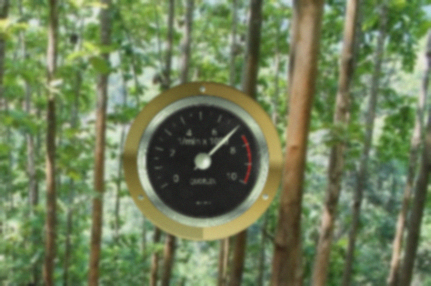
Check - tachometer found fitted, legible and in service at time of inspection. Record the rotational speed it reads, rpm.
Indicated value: 7000 rpm
